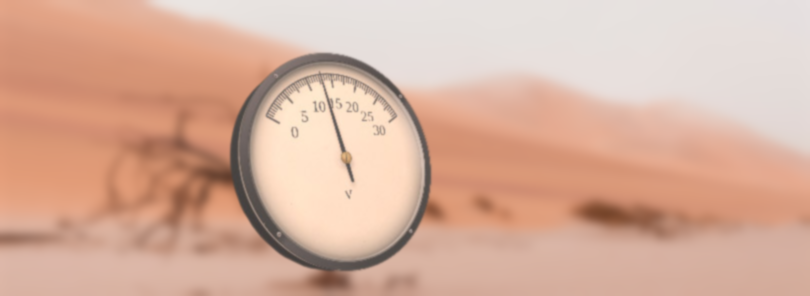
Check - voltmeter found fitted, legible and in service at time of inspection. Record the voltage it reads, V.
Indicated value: 12.5 V
